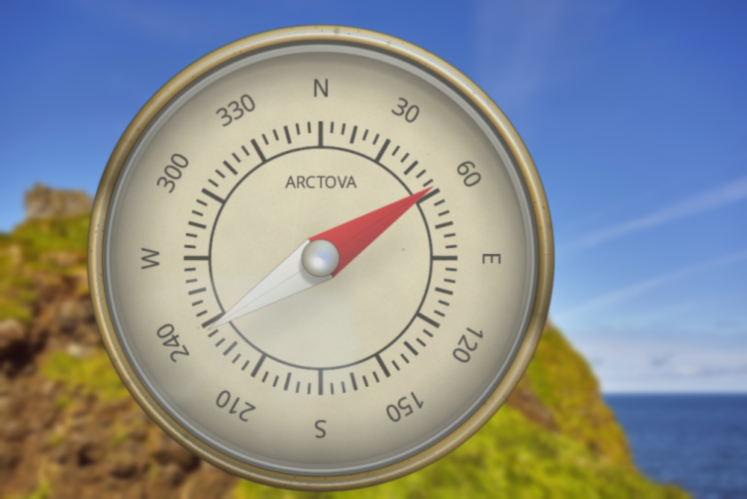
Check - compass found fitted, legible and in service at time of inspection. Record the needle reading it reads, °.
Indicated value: 57.5 °
